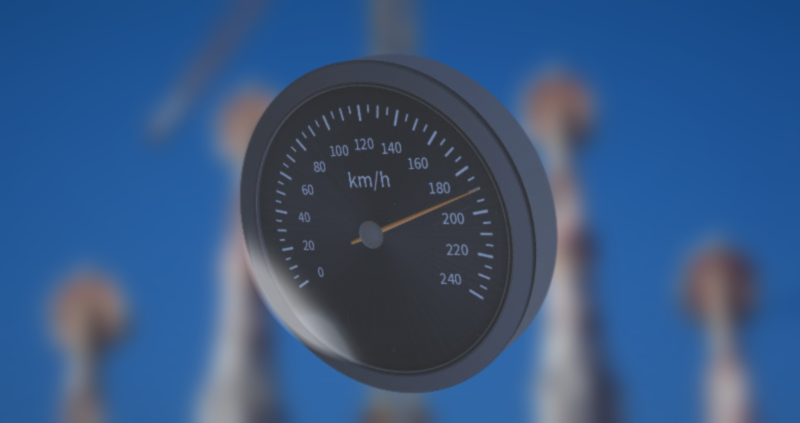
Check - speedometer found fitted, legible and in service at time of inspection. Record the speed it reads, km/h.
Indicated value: 190 km/h
